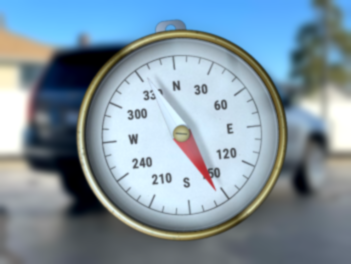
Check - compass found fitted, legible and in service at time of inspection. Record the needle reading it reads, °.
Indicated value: 155 °
